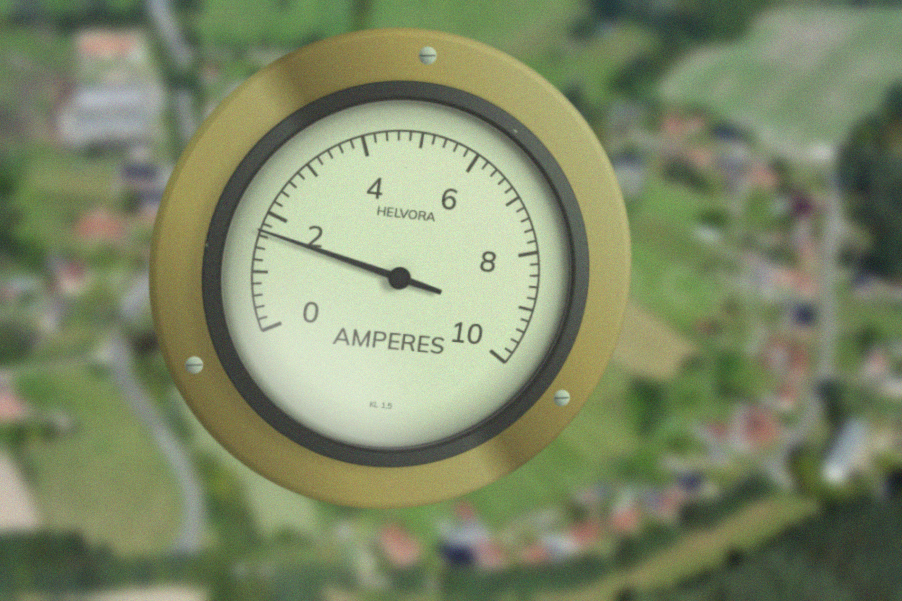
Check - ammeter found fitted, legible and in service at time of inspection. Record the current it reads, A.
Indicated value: 1.7 A
